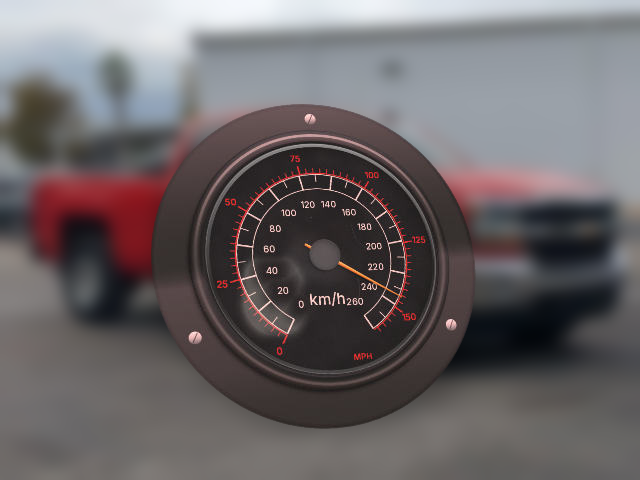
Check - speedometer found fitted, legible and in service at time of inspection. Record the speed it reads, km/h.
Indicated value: 235 km/h
